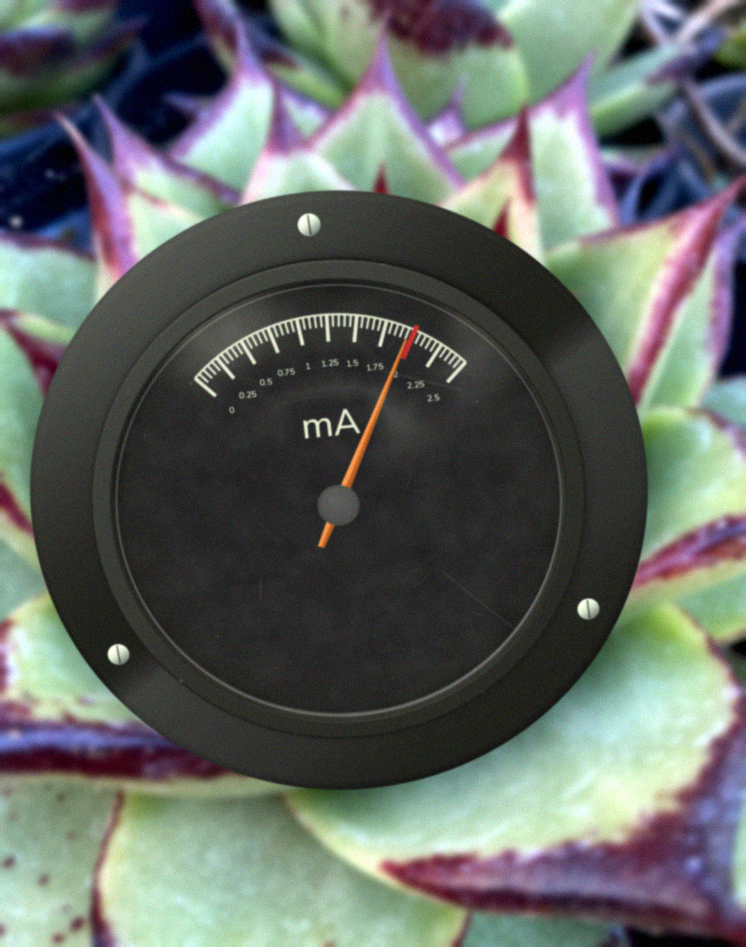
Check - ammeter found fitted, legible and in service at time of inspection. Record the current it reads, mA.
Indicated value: 1.95 mA
